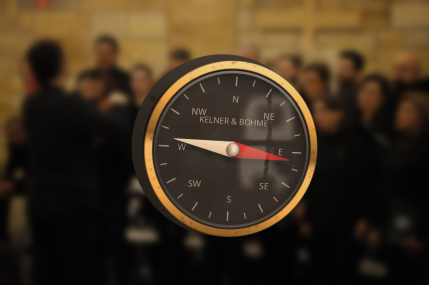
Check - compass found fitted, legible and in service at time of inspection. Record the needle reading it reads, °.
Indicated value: 97.5 °
